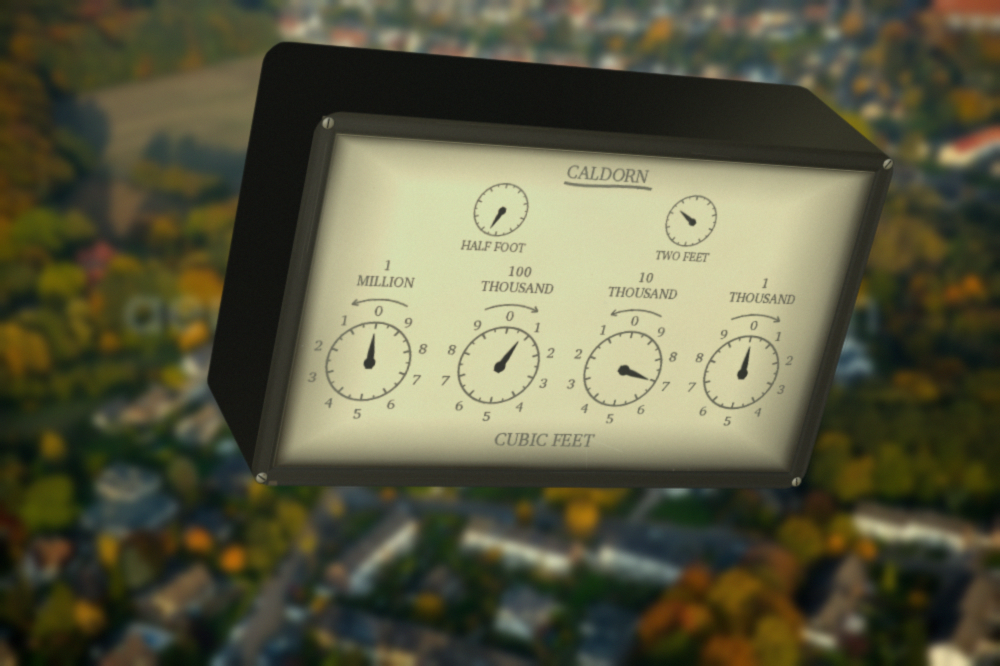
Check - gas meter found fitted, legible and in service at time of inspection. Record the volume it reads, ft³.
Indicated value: 7000 ft³
